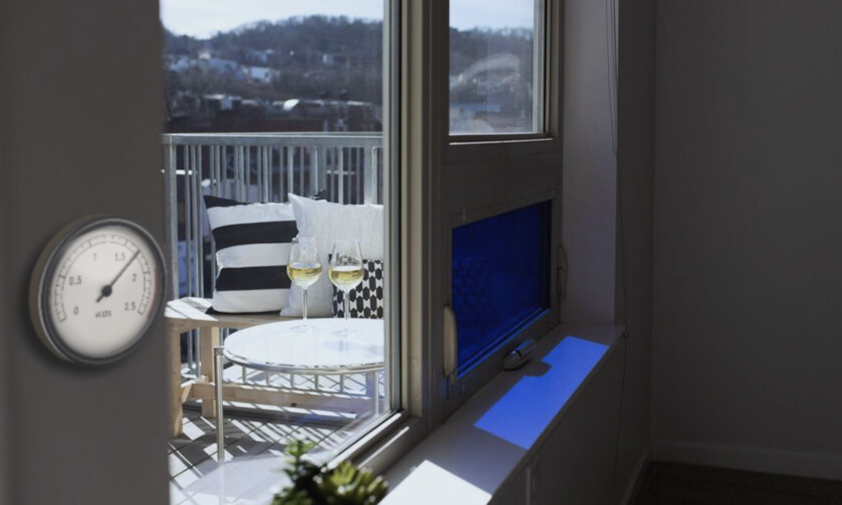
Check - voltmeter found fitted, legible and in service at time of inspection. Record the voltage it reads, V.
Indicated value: 1.7 V
